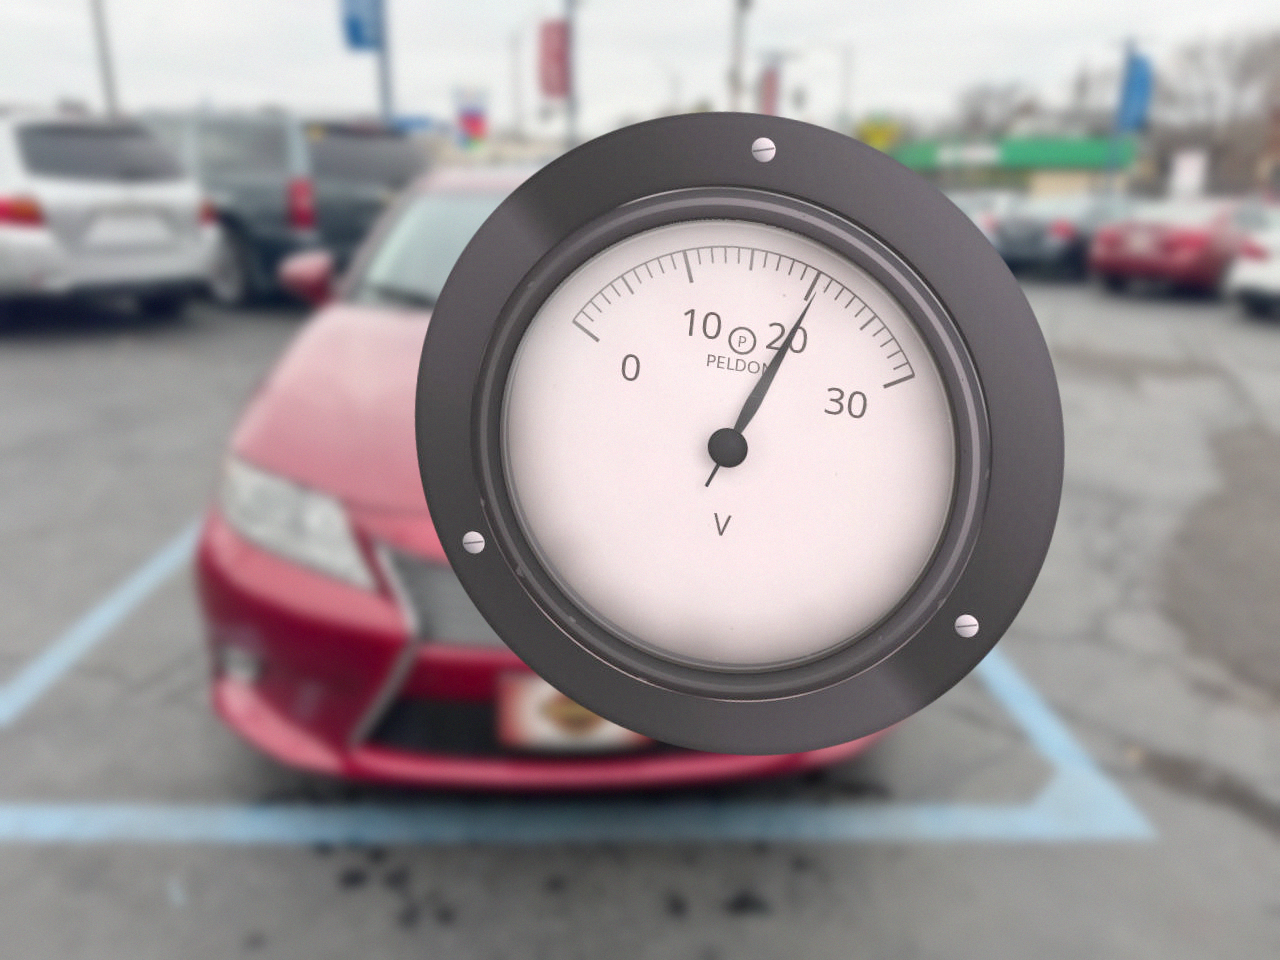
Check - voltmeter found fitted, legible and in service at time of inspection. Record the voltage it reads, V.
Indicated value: 20.5 V
